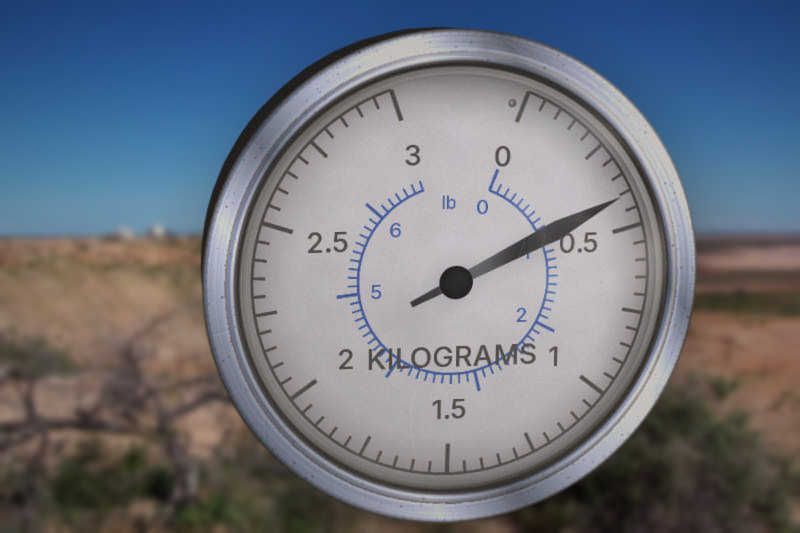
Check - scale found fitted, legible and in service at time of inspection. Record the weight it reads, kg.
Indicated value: 0.4 kg
